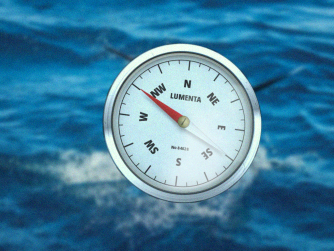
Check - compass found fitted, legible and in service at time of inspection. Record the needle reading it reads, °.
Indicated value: 300 °
